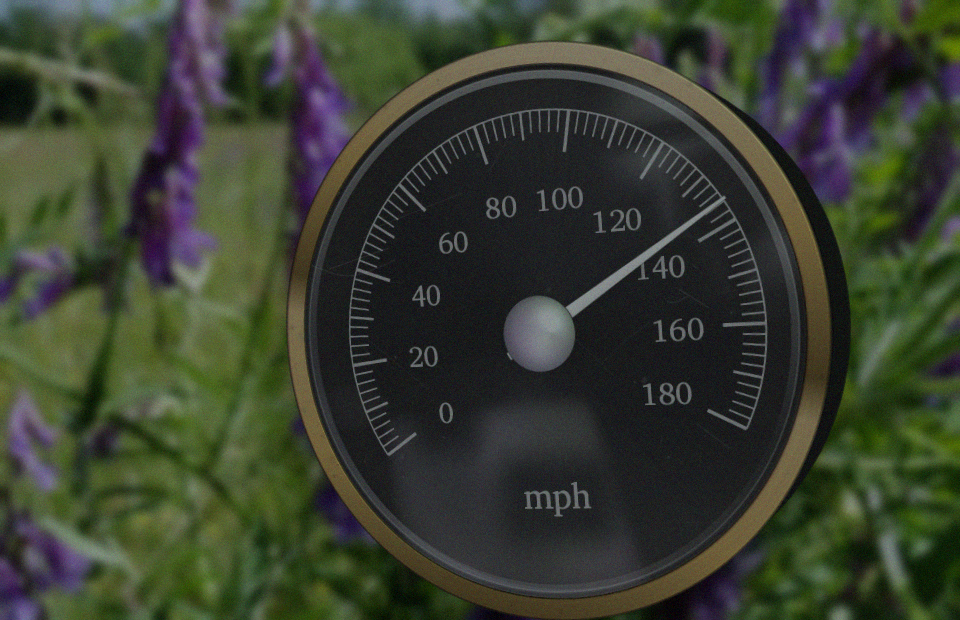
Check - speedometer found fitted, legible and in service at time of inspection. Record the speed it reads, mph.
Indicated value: 136 mph
